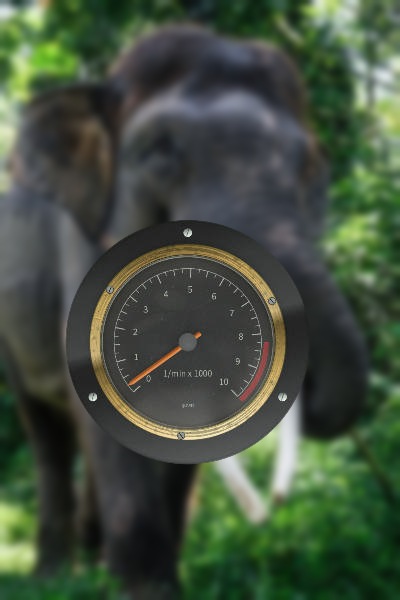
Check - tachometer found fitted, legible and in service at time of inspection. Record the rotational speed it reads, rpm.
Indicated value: 250 rpm
